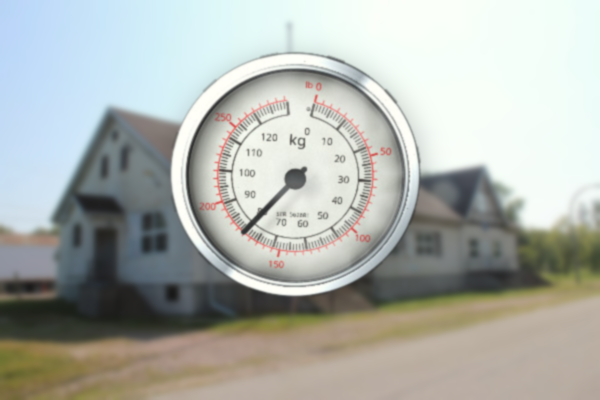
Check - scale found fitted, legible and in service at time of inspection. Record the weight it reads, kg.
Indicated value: 80 kg
